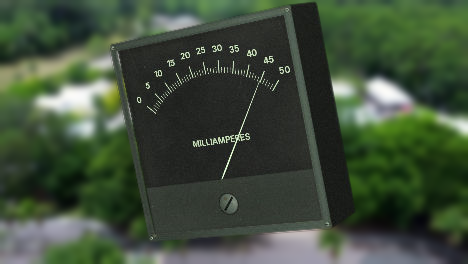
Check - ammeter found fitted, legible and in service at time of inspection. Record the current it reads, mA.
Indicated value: 45 mA
